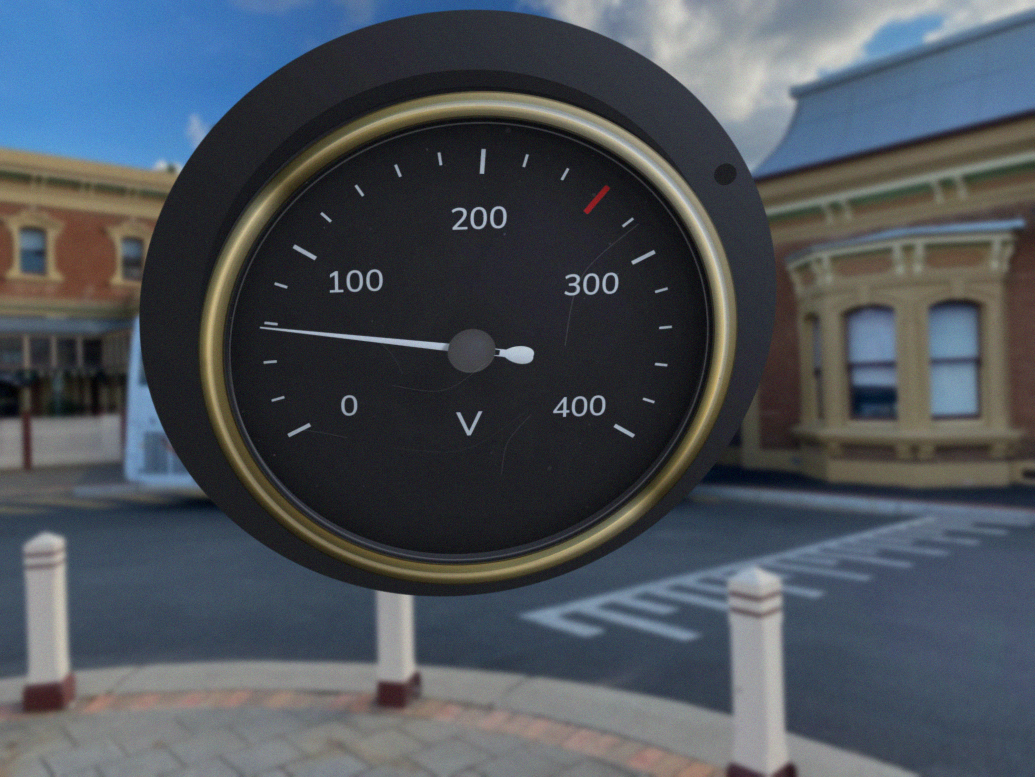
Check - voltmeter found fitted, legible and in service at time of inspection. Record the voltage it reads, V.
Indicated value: 60 V
